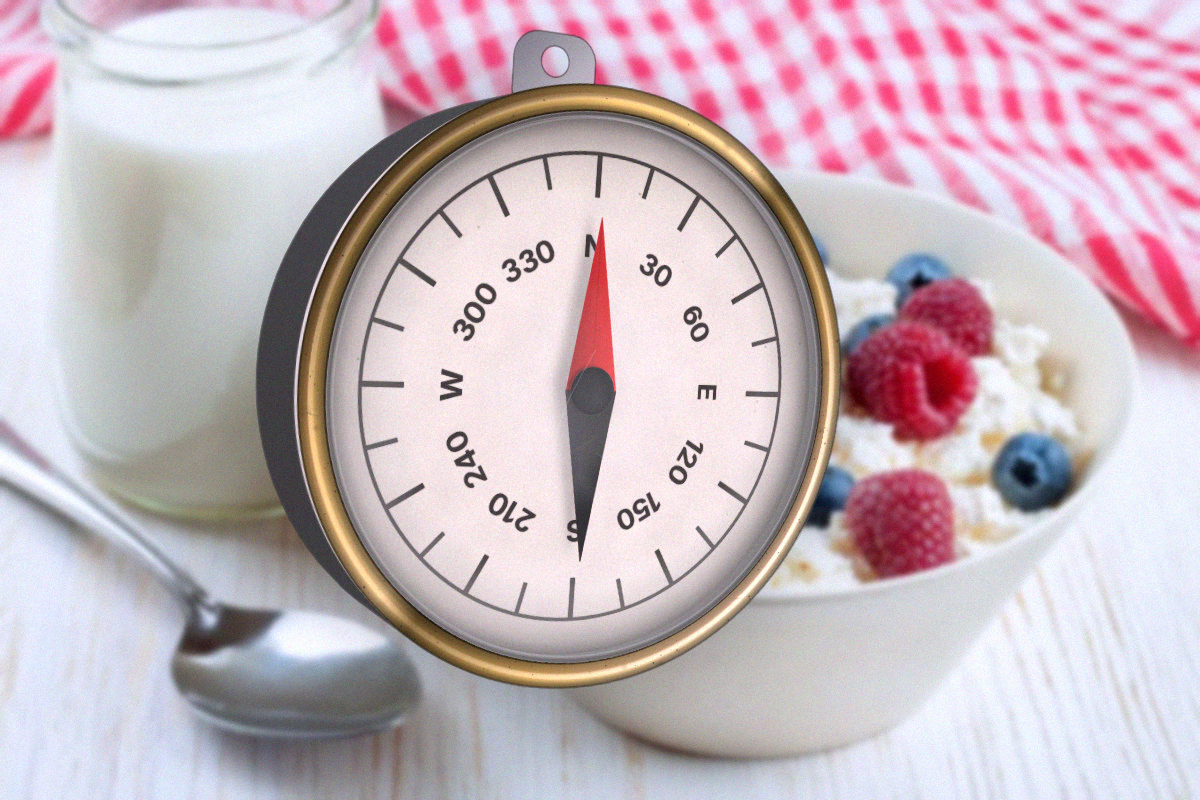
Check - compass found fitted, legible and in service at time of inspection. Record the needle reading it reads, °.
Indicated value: 0 °
